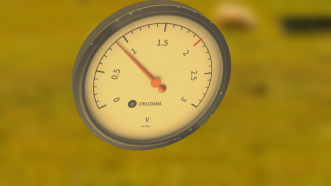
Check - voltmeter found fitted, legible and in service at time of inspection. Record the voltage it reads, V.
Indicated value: 0.9 V
